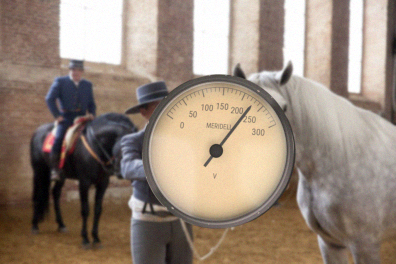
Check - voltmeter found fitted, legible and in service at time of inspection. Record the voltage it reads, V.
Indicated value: 230 V
